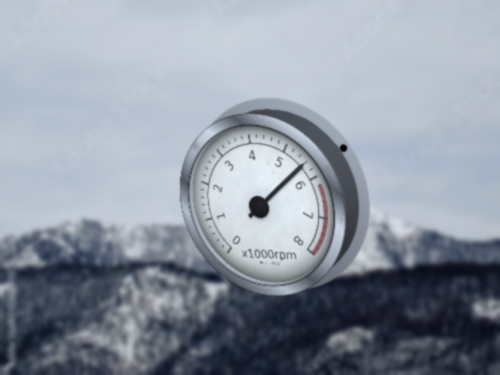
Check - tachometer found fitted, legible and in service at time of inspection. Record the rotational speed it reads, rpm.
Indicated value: 5600 rpm
